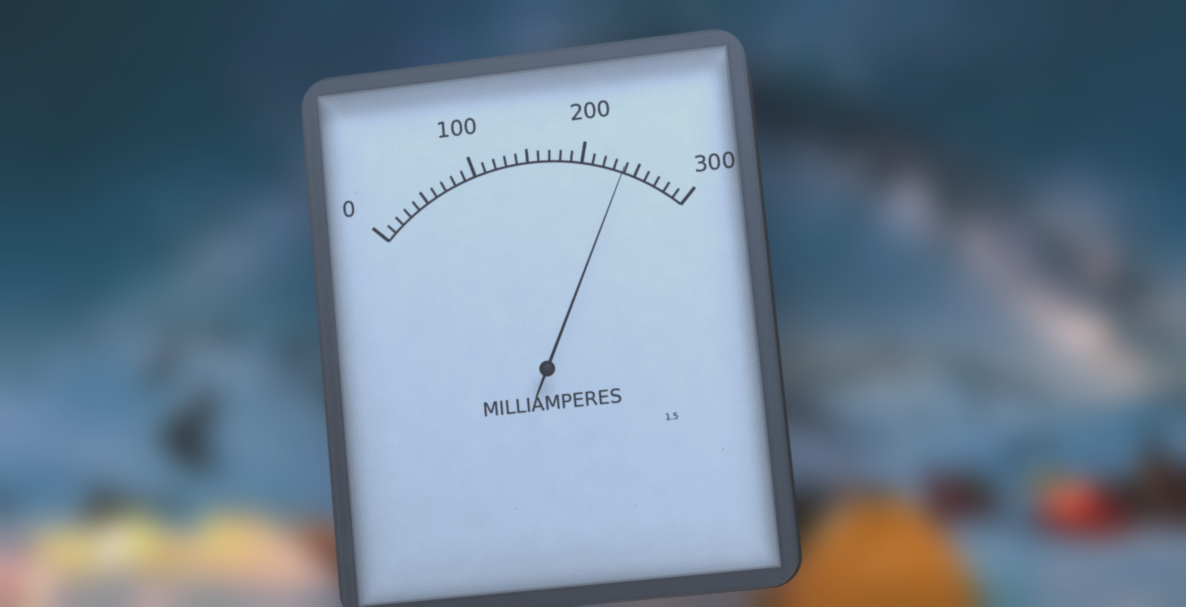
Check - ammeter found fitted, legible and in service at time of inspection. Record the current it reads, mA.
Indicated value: 240 mA
